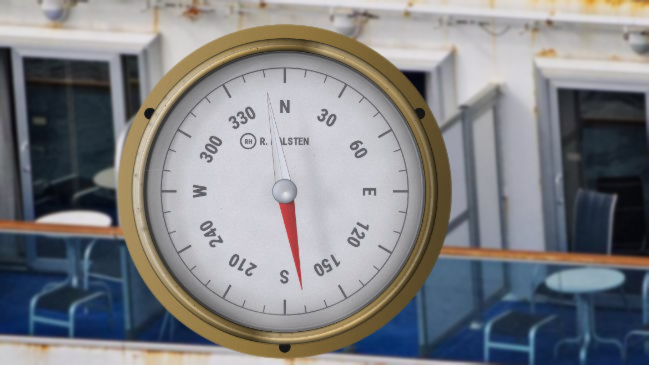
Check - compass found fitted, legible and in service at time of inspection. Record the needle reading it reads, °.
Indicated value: 170 °
